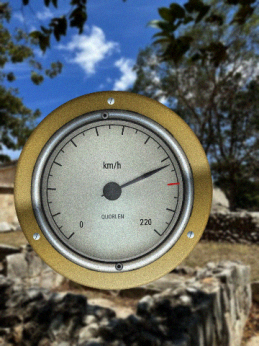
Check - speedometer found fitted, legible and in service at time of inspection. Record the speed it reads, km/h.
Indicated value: 165 km/h
